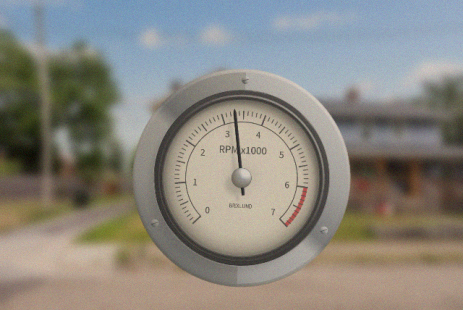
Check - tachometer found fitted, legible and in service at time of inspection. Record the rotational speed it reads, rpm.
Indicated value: 3300 rpm
